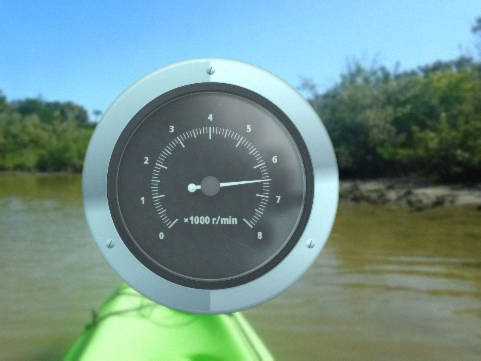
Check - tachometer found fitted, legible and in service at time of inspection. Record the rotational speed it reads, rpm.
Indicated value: 6500 rpm
